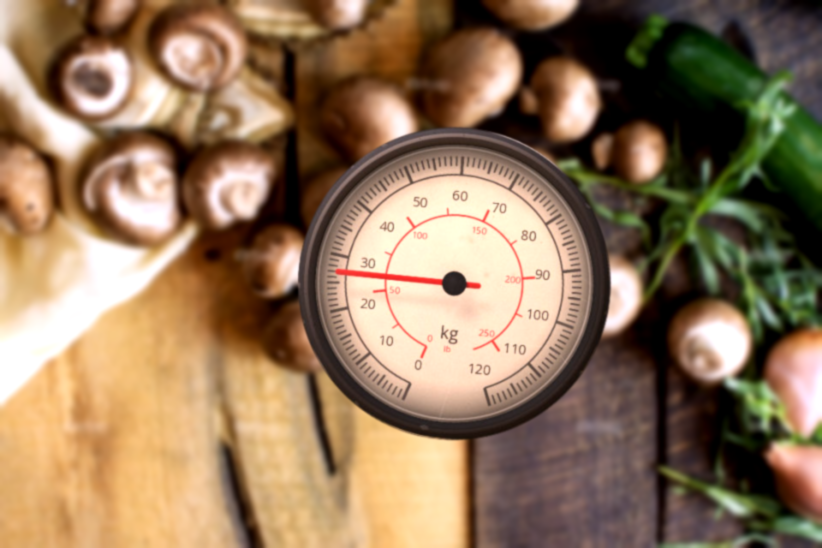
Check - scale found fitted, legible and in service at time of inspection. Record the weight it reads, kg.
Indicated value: 27 kg
